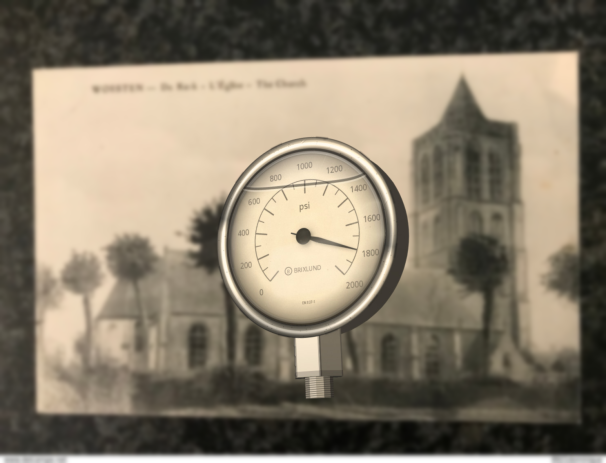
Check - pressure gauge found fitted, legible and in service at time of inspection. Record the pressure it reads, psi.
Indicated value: 1800 psi
